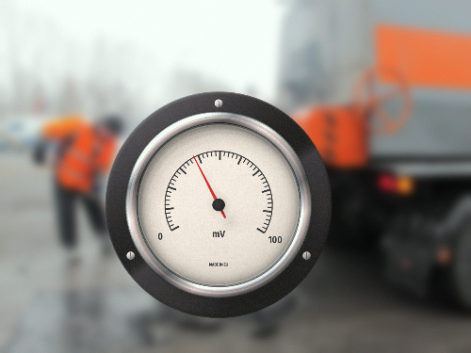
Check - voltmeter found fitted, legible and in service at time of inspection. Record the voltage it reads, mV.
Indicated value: 38 mV
